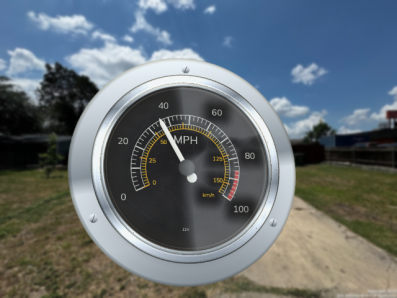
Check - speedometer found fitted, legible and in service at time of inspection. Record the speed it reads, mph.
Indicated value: 36 mph
